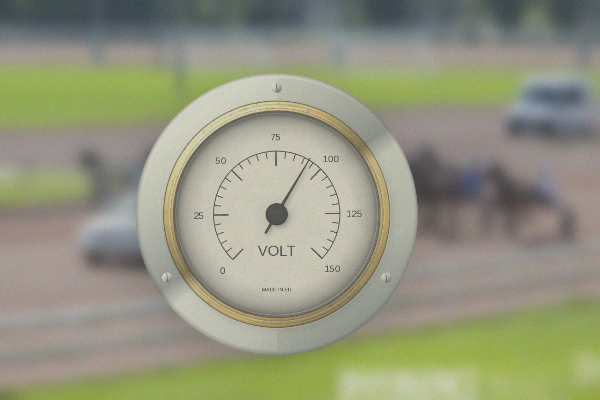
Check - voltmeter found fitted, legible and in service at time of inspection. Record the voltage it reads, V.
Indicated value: 92.5 V
